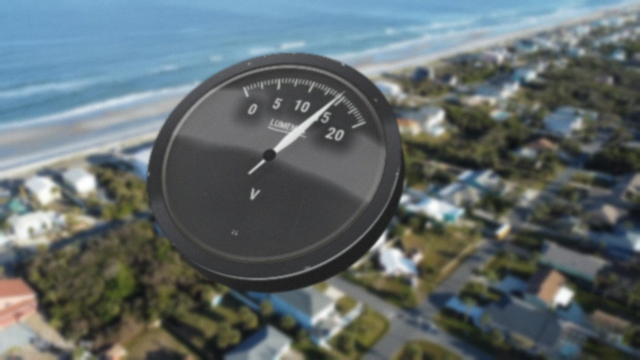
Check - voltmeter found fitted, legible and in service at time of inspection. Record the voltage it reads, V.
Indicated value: 15 V
